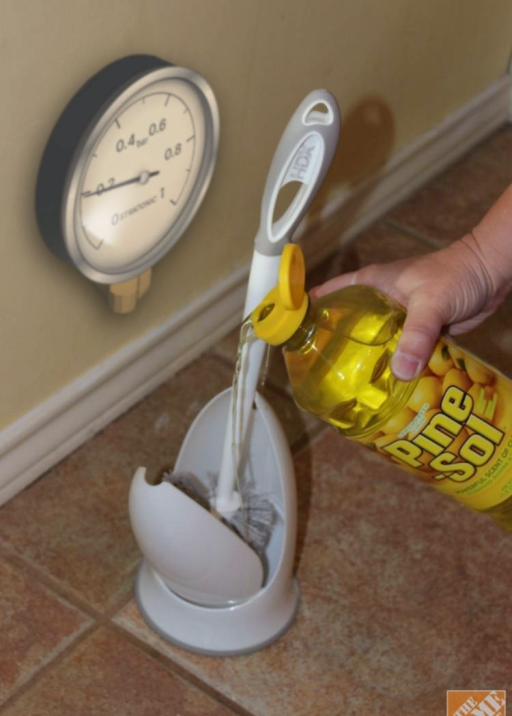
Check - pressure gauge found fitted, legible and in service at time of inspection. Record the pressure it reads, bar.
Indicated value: 0.2 bar
